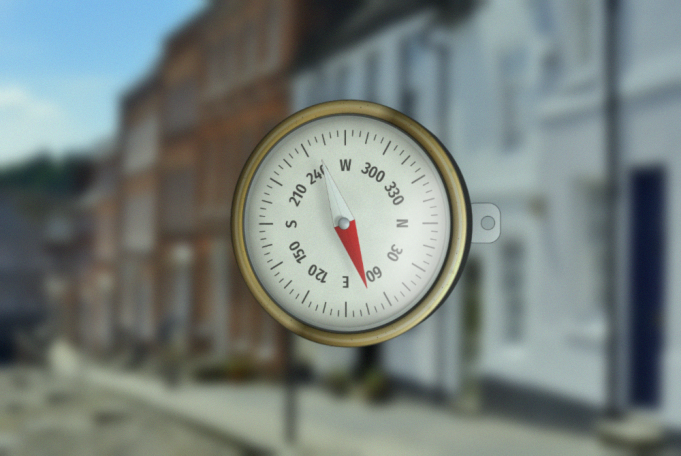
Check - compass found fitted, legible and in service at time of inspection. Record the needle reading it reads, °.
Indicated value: 70 °
